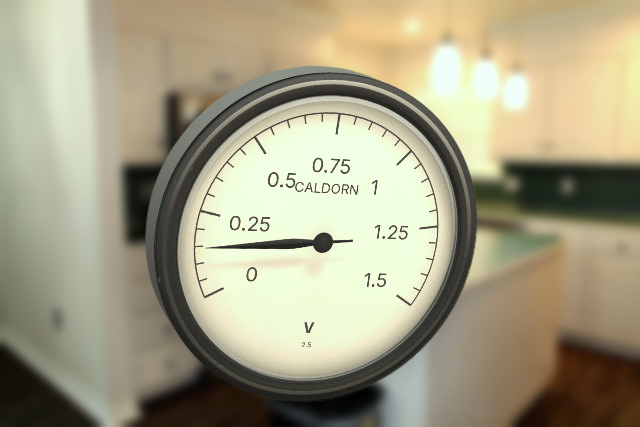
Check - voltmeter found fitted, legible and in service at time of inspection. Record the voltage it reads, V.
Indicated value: 0.15 V
